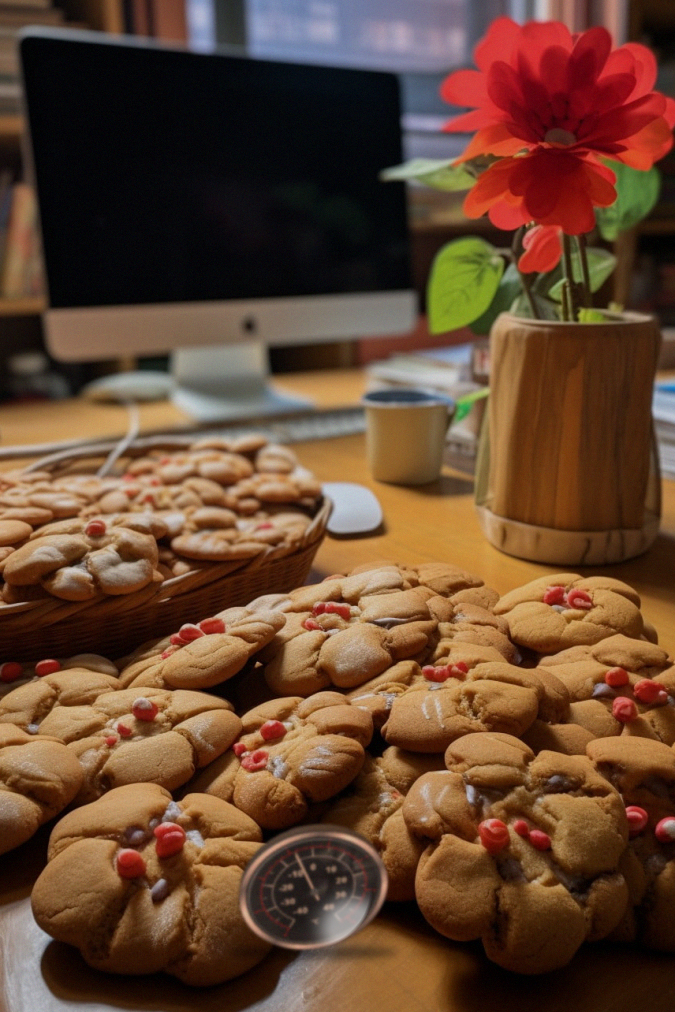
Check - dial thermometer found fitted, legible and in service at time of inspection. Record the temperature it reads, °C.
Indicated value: -5 °C
